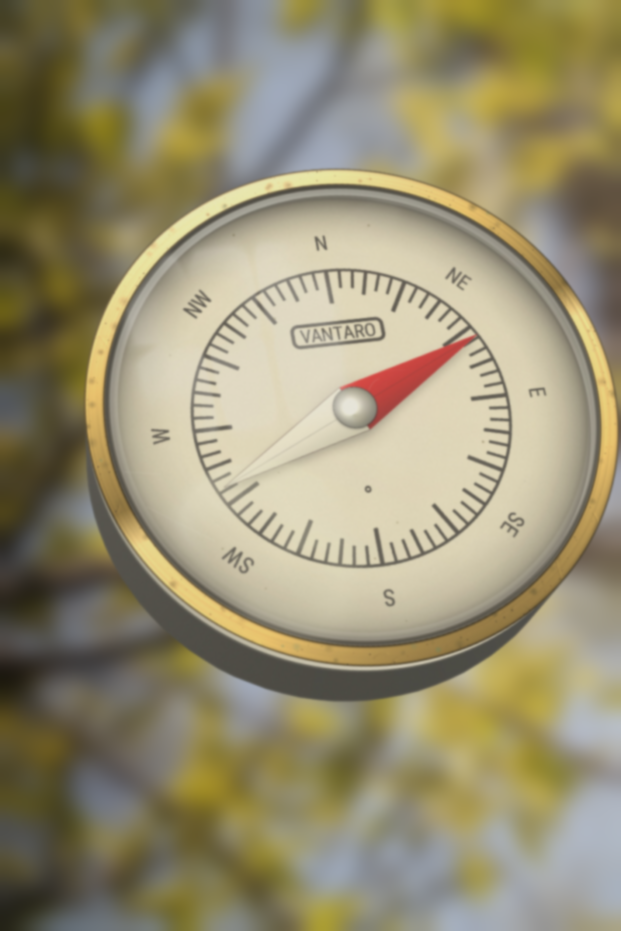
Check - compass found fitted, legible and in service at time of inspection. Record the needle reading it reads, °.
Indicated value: 65 °
